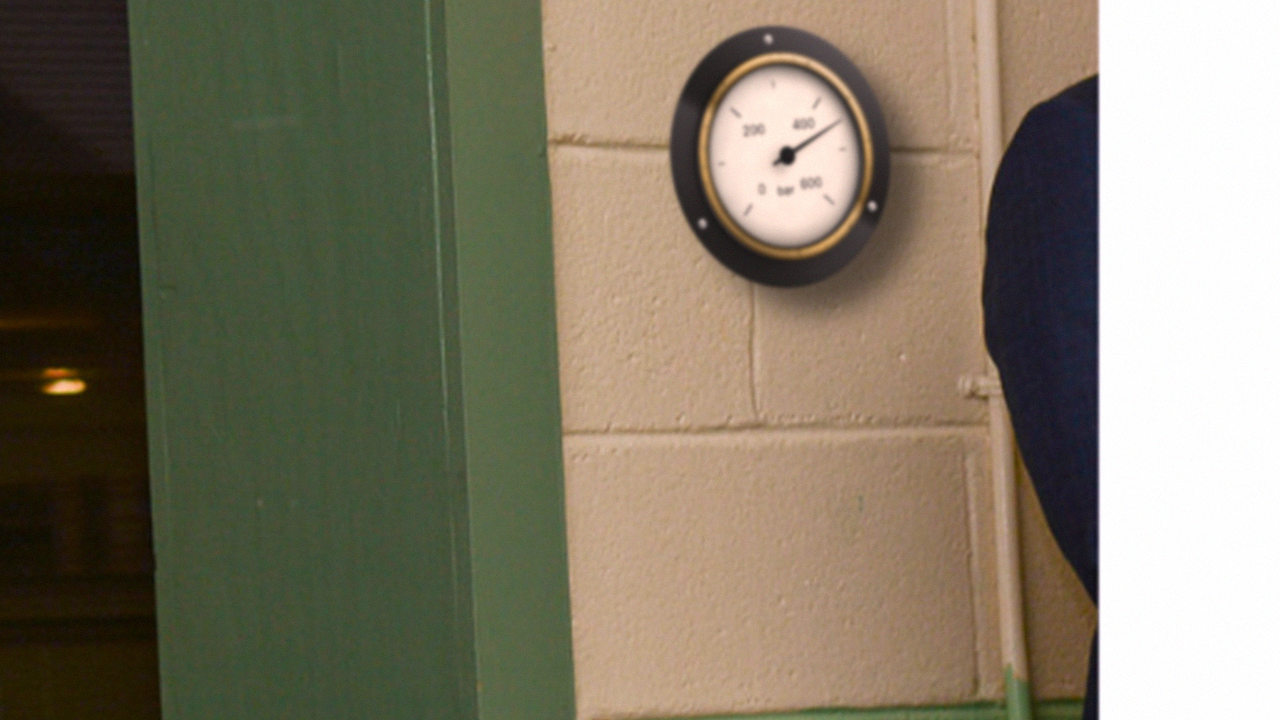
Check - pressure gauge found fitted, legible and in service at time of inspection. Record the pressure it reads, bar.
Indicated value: 450 bar
